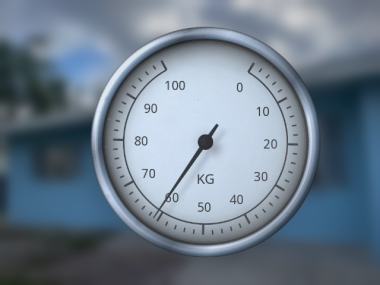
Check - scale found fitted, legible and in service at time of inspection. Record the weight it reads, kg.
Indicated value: 61 kg
